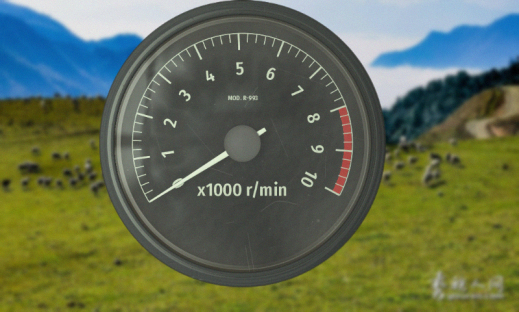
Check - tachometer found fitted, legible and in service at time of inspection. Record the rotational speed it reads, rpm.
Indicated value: 0 rpm
